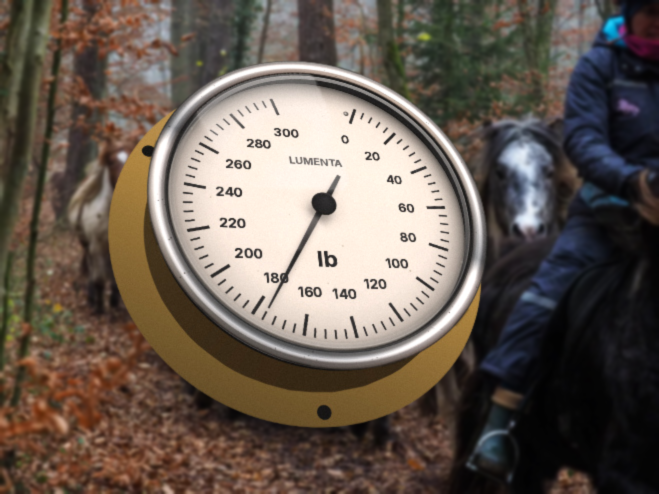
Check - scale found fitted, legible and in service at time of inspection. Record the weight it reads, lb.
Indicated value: 176 lb
